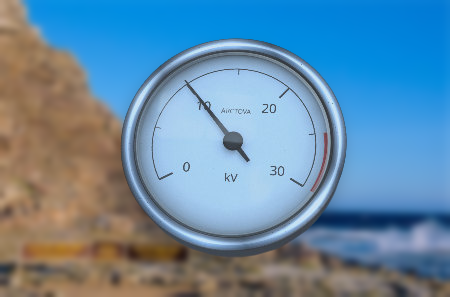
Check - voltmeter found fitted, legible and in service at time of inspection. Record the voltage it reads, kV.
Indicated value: 10 kV
